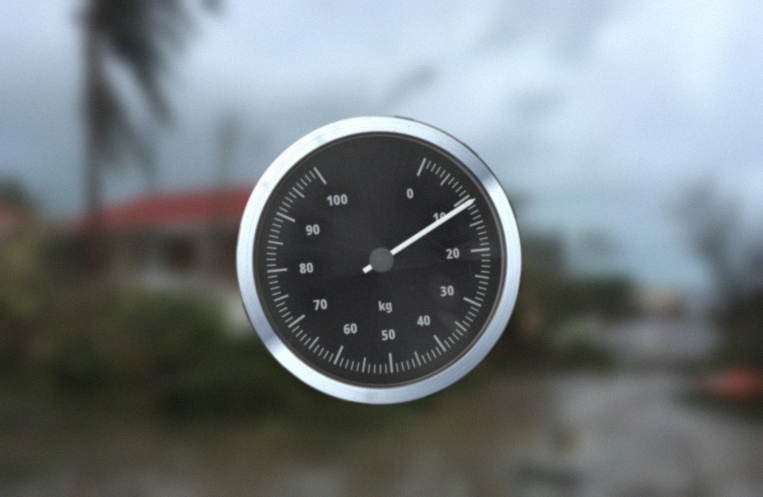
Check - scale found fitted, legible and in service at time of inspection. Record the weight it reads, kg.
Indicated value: 11 kg
